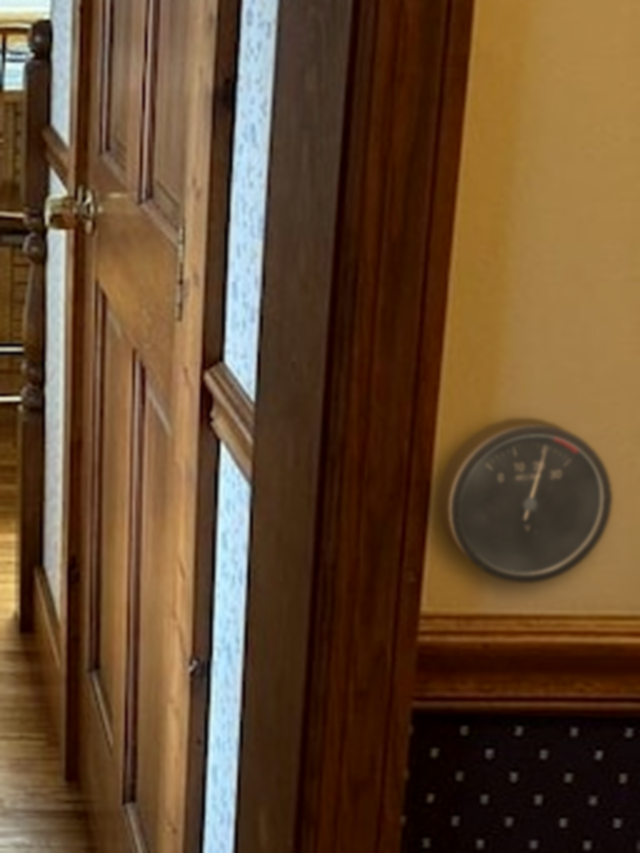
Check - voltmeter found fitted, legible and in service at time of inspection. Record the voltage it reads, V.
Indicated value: 20 V
